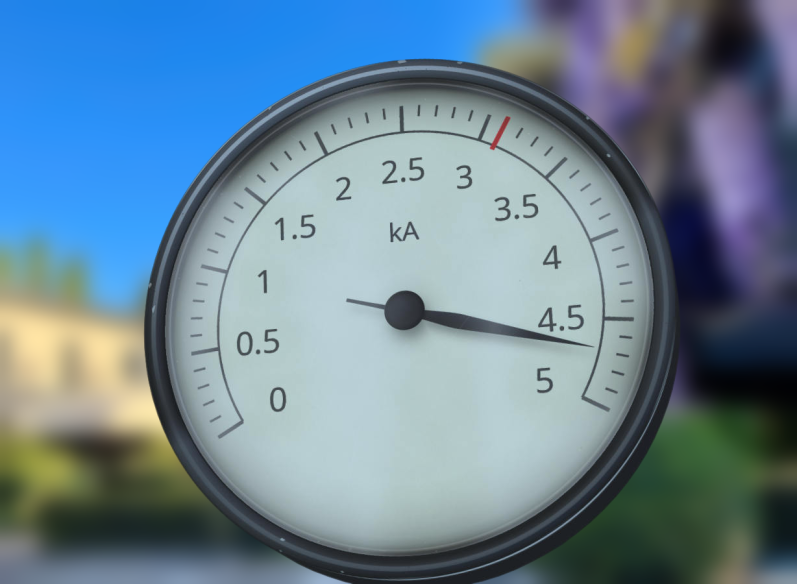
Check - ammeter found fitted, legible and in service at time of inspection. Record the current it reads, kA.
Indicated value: 4.7 kA
